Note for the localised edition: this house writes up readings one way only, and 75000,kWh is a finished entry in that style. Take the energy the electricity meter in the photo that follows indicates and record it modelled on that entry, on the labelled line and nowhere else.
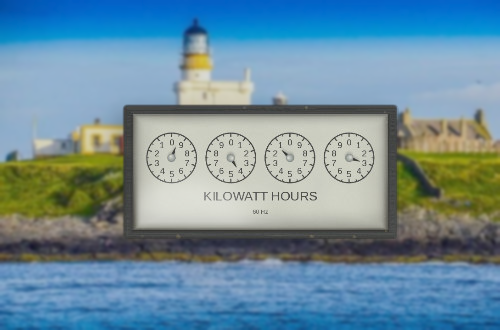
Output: 9413,kWh
